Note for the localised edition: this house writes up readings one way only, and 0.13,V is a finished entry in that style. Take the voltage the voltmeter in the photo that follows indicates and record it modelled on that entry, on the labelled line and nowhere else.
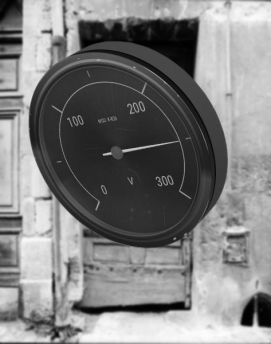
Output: 250,V
